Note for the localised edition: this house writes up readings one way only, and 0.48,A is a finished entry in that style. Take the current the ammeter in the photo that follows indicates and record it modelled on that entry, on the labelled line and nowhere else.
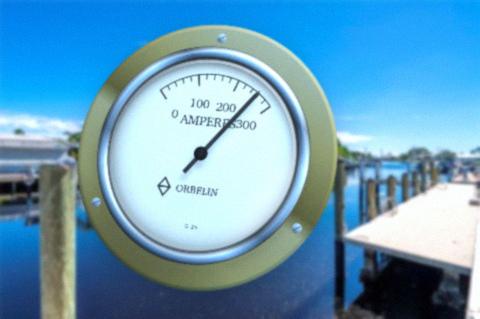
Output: 260,A
